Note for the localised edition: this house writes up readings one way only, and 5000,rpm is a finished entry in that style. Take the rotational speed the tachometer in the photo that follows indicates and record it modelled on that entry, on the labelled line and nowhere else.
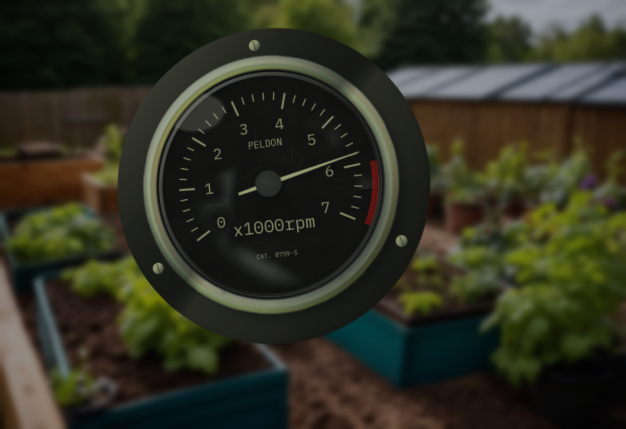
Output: 5800,rpm
